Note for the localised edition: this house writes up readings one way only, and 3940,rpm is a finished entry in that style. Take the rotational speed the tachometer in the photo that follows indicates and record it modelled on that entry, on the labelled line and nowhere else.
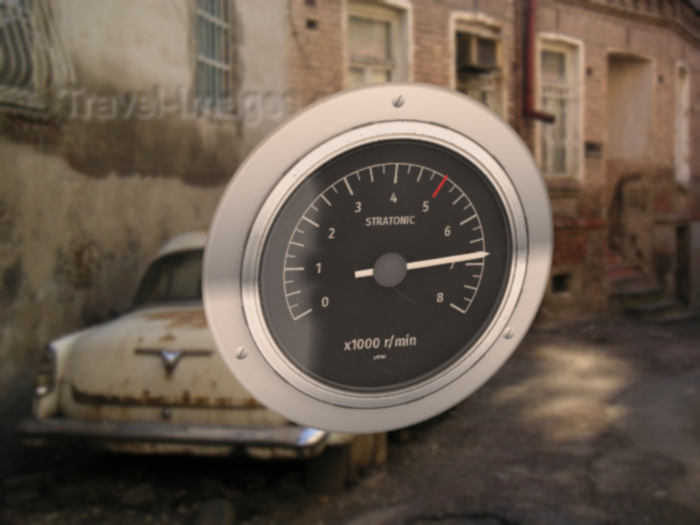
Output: 6750,rpm
